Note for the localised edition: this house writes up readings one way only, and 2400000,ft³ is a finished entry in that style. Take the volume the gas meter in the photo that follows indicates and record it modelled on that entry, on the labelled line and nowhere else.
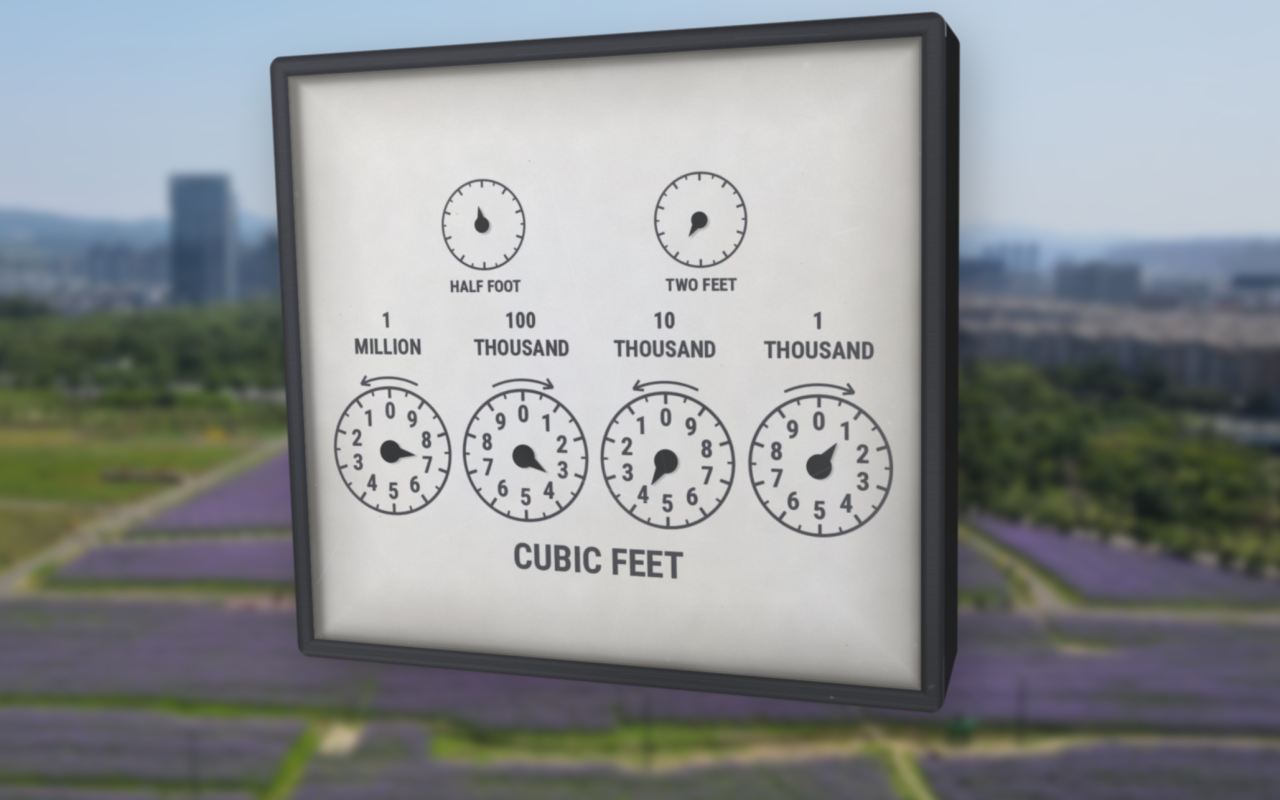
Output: 734100,ft³
